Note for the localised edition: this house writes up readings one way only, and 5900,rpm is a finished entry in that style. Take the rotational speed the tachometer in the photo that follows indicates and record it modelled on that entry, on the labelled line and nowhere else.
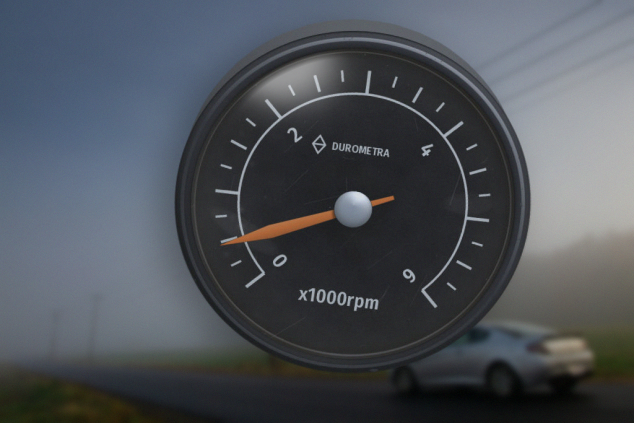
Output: 500,rpm
